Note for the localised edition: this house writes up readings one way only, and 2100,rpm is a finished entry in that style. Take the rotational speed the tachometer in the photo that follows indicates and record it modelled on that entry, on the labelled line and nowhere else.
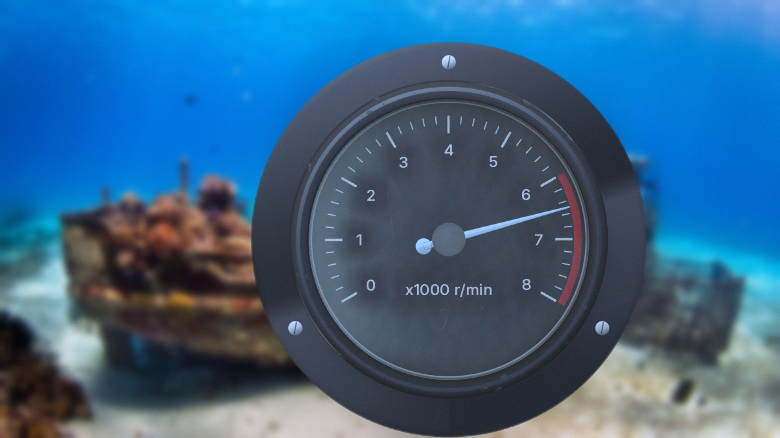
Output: 6500,rpm
